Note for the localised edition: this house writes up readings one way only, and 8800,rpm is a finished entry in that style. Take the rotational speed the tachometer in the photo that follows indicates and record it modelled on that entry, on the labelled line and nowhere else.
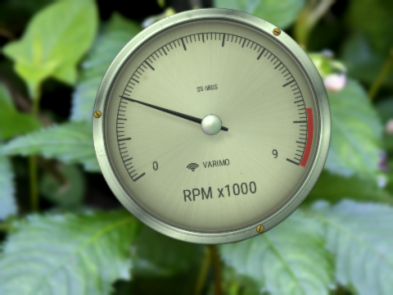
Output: 2000,rpm
